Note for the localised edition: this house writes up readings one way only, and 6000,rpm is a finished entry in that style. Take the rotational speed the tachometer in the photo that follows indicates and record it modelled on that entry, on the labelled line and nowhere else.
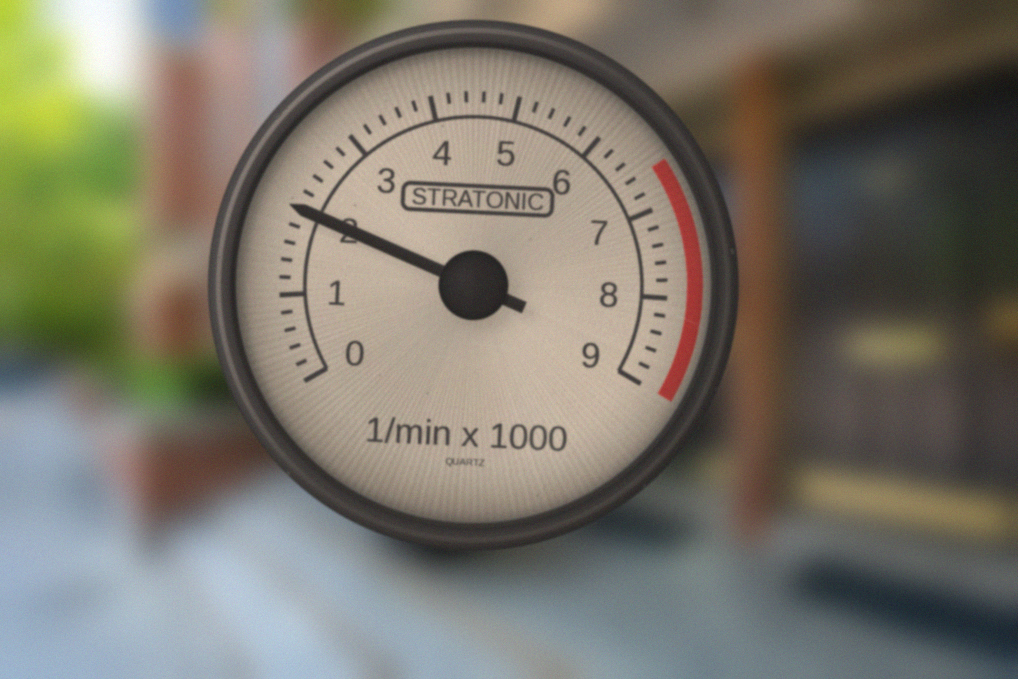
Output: 2000,rpm
